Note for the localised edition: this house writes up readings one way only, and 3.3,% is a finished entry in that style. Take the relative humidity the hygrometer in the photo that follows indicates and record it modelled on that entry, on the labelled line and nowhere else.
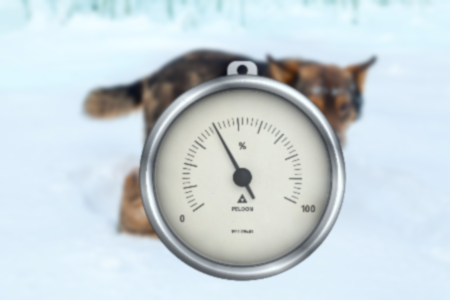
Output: 40,%
